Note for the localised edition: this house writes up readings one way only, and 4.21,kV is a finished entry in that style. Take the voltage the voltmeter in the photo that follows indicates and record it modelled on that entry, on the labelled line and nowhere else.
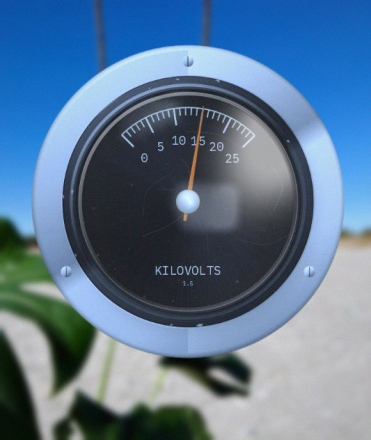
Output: 15,kV
